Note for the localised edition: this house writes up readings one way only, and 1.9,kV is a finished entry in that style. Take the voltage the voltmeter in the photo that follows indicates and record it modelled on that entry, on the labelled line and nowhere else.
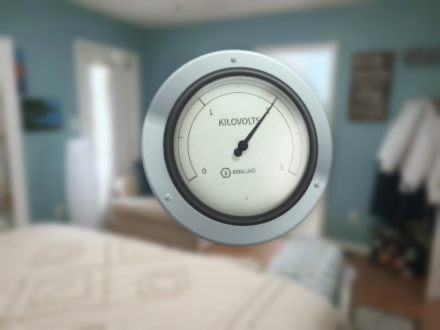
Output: 2,kV
